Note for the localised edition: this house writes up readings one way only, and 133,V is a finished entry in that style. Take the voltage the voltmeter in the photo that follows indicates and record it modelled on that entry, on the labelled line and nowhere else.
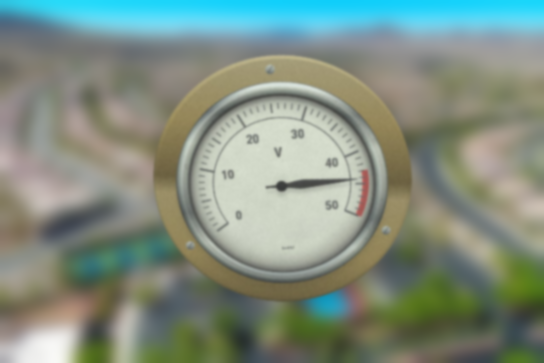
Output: 44,V
